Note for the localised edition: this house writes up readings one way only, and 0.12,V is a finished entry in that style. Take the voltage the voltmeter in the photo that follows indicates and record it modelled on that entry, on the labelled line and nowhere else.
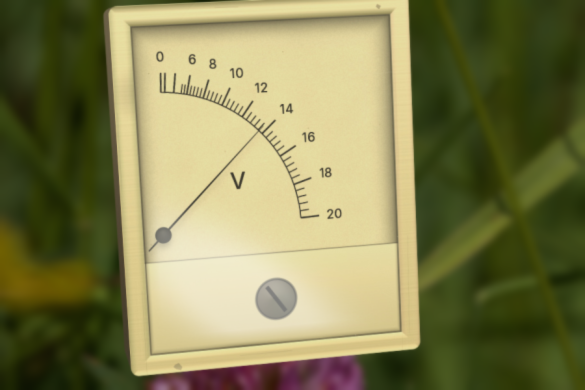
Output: 13.6,V
